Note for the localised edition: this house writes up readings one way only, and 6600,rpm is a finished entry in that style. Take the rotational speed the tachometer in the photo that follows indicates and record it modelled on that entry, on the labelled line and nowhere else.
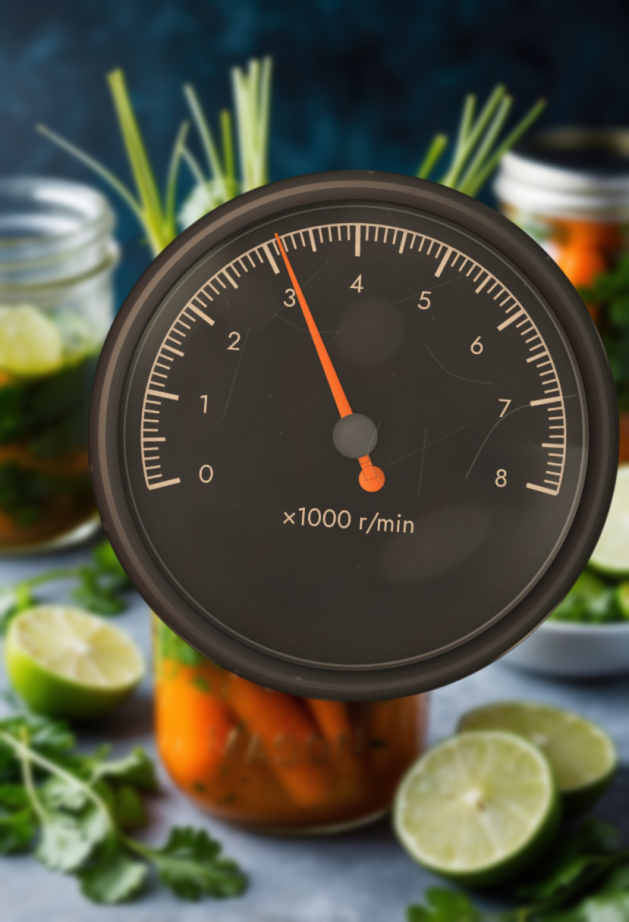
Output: 3150,rpm
